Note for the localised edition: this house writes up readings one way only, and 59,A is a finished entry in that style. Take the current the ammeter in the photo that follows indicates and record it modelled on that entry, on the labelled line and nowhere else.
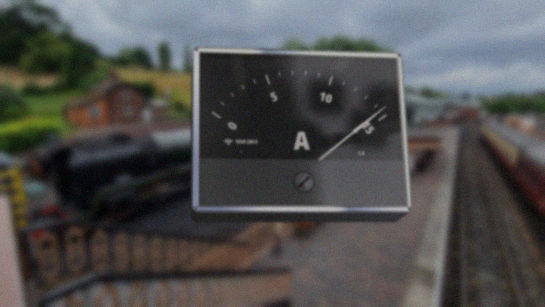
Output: 14.5,A
